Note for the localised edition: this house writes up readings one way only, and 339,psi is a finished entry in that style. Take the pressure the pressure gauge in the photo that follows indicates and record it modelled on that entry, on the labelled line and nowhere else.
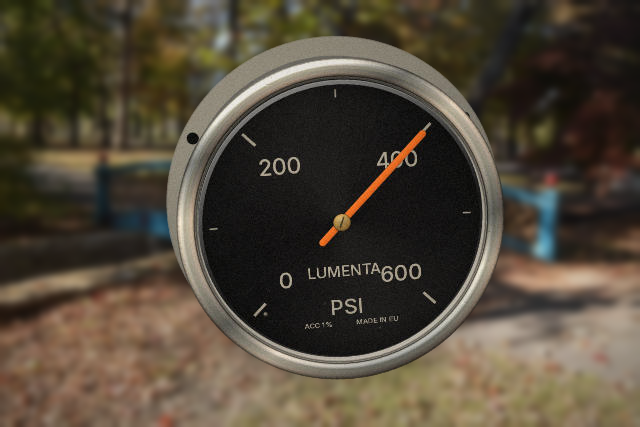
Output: 400,psi
